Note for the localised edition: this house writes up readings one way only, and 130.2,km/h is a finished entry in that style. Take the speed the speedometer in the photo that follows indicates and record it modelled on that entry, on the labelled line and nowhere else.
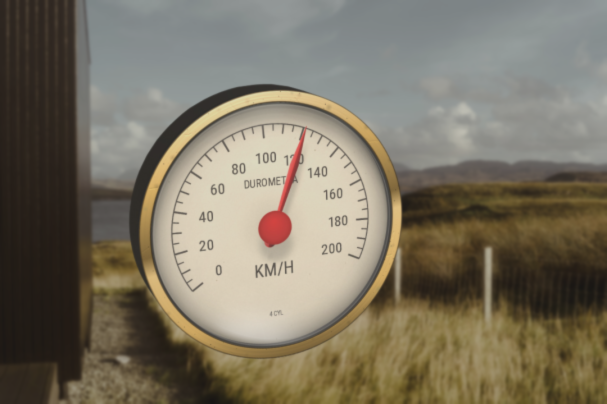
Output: 120,km/h
